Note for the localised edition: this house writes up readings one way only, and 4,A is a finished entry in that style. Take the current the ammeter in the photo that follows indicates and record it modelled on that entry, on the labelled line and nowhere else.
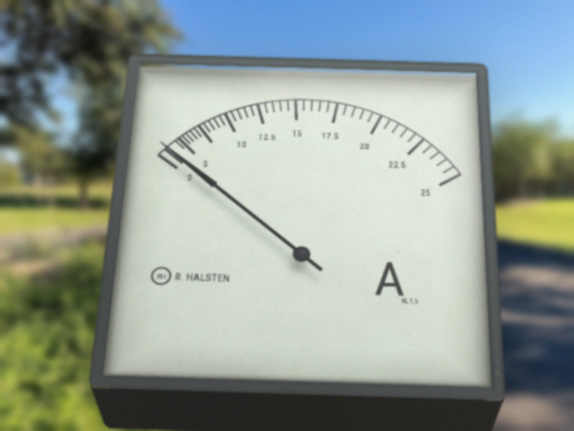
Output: 2.5,A
